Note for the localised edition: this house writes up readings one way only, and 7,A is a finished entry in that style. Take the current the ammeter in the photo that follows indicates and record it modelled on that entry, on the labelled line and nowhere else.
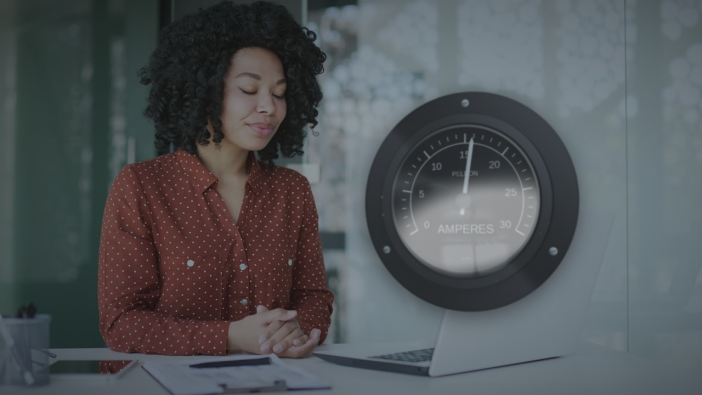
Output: 16,A
